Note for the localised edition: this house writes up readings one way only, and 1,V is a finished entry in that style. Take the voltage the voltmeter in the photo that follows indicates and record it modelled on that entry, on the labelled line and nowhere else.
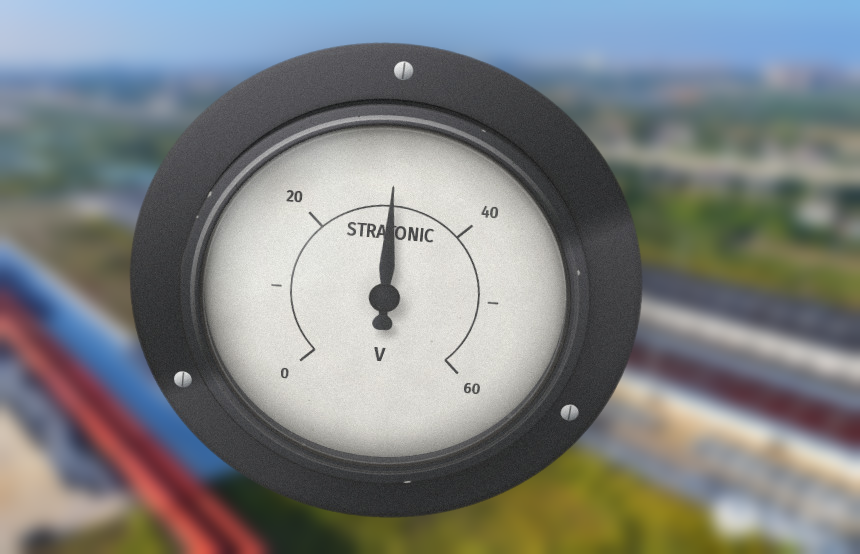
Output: 30,V
